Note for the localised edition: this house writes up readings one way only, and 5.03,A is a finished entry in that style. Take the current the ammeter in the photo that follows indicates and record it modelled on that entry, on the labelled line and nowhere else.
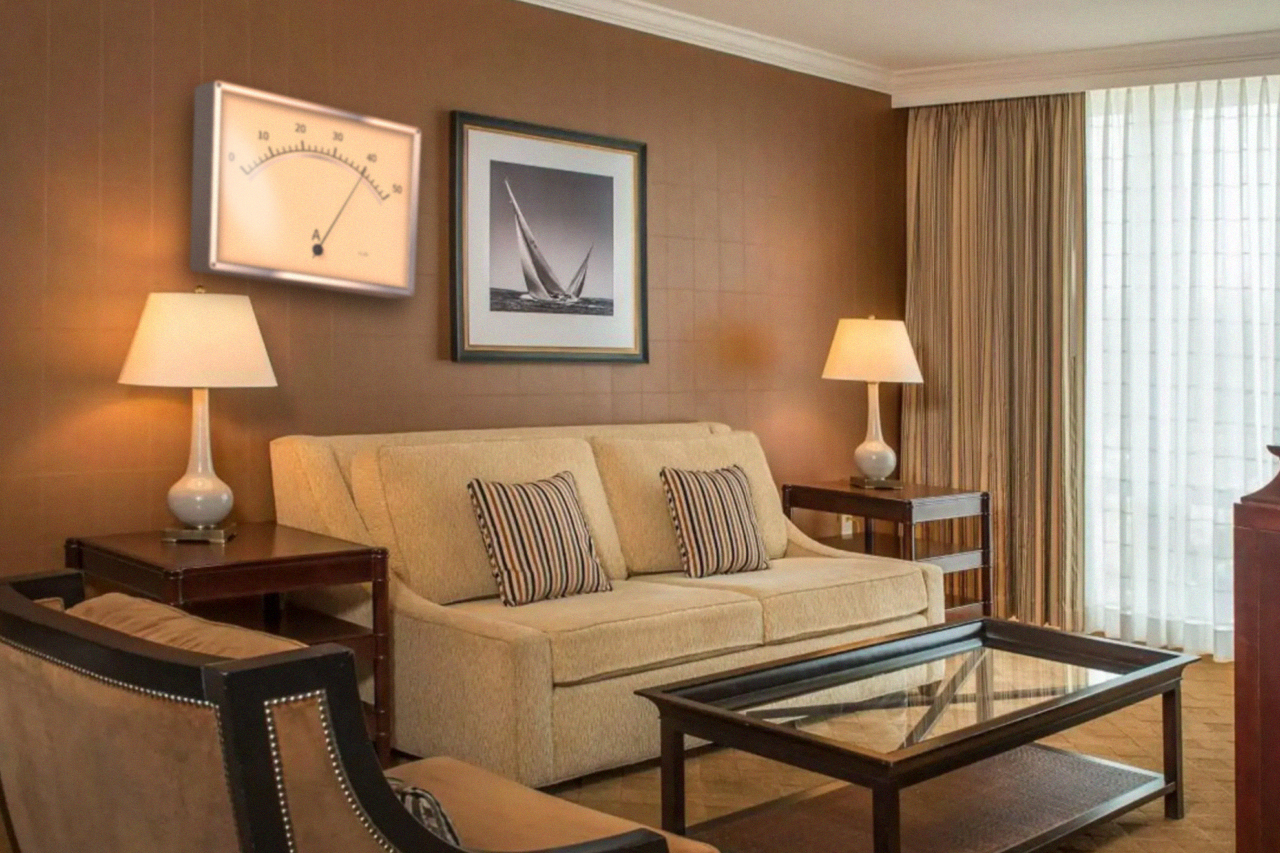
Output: 40,A
